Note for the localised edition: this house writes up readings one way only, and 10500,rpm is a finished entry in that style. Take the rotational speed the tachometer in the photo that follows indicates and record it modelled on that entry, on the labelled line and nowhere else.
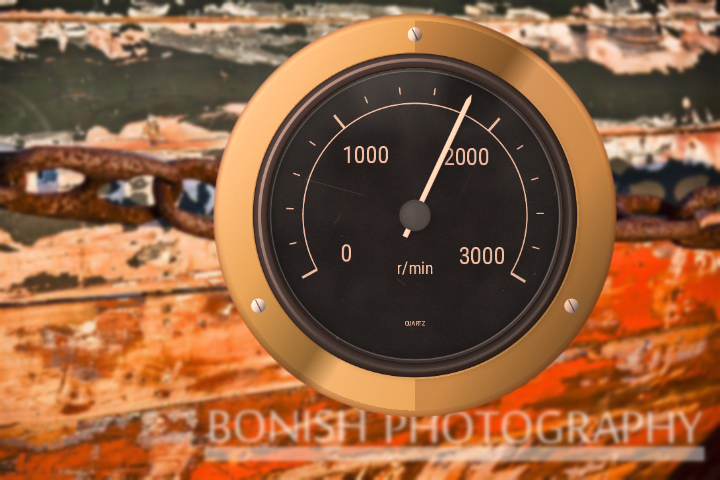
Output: 1800,rpm
